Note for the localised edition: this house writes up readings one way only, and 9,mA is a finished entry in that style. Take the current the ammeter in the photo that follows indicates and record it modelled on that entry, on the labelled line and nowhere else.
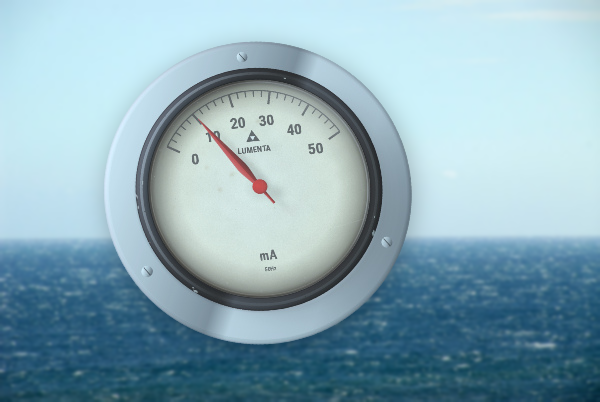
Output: 10,mA
